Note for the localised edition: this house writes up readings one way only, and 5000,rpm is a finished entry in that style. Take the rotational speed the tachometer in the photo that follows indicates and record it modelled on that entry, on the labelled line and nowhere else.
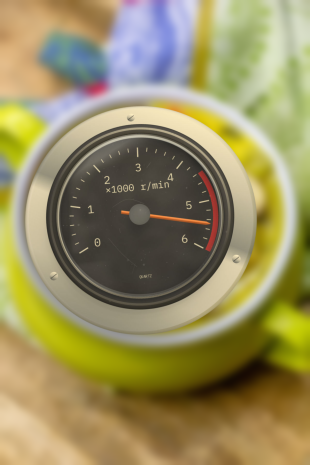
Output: 5500,rpm
